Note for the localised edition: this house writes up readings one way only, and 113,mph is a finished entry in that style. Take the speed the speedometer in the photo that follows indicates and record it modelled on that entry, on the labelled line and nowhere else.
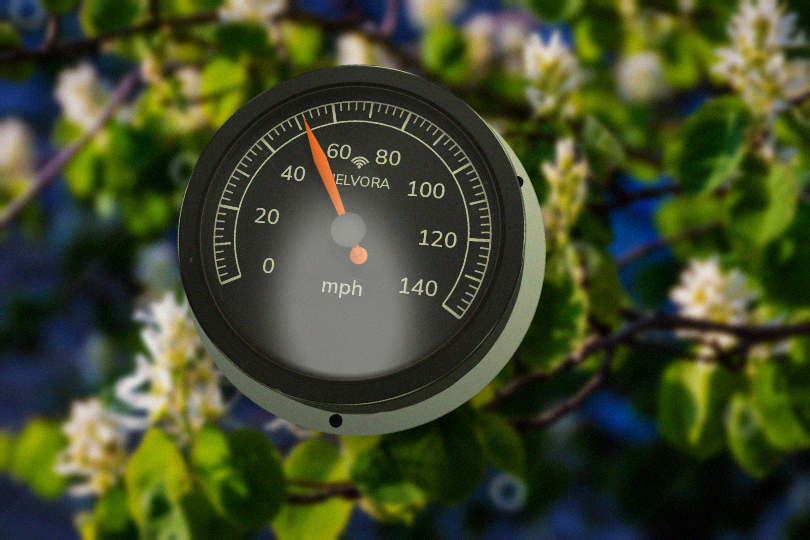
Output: 52,mph
